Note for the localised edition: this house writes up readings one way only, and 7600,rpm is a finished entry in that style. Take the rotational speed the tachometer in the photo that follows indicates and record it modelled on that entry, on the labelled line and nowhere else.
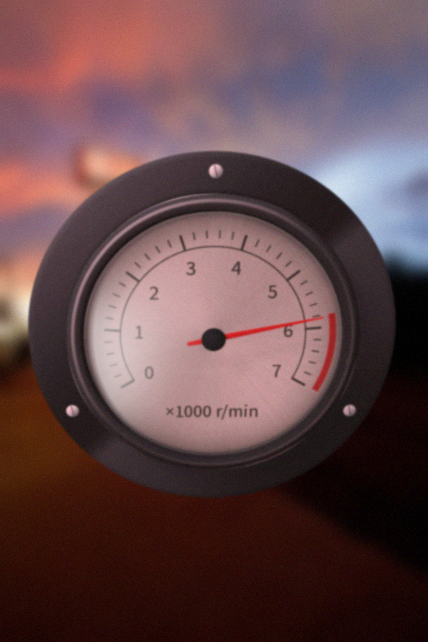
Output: 5800,rpm
